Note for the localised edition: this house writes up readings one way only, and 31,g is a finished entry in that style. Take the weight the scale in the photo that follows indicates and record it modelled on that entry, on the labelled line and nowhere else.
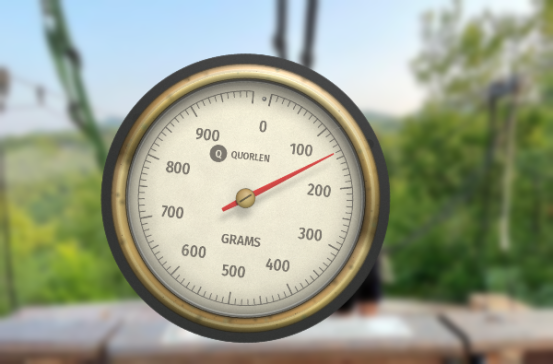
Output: 140,g
